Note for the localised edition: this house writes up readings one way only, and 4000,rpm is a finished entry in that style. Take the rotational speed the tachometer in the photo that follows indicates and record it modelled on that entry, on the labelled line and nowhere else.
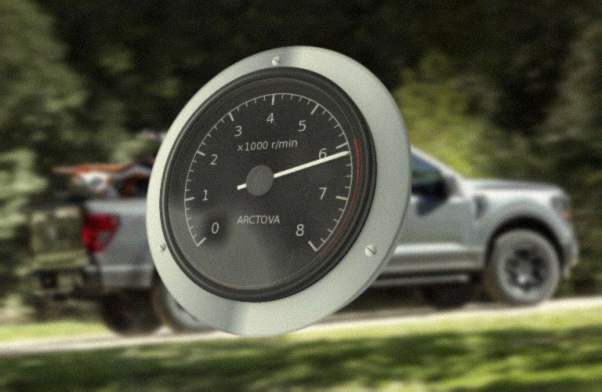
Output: 6200,rpm
